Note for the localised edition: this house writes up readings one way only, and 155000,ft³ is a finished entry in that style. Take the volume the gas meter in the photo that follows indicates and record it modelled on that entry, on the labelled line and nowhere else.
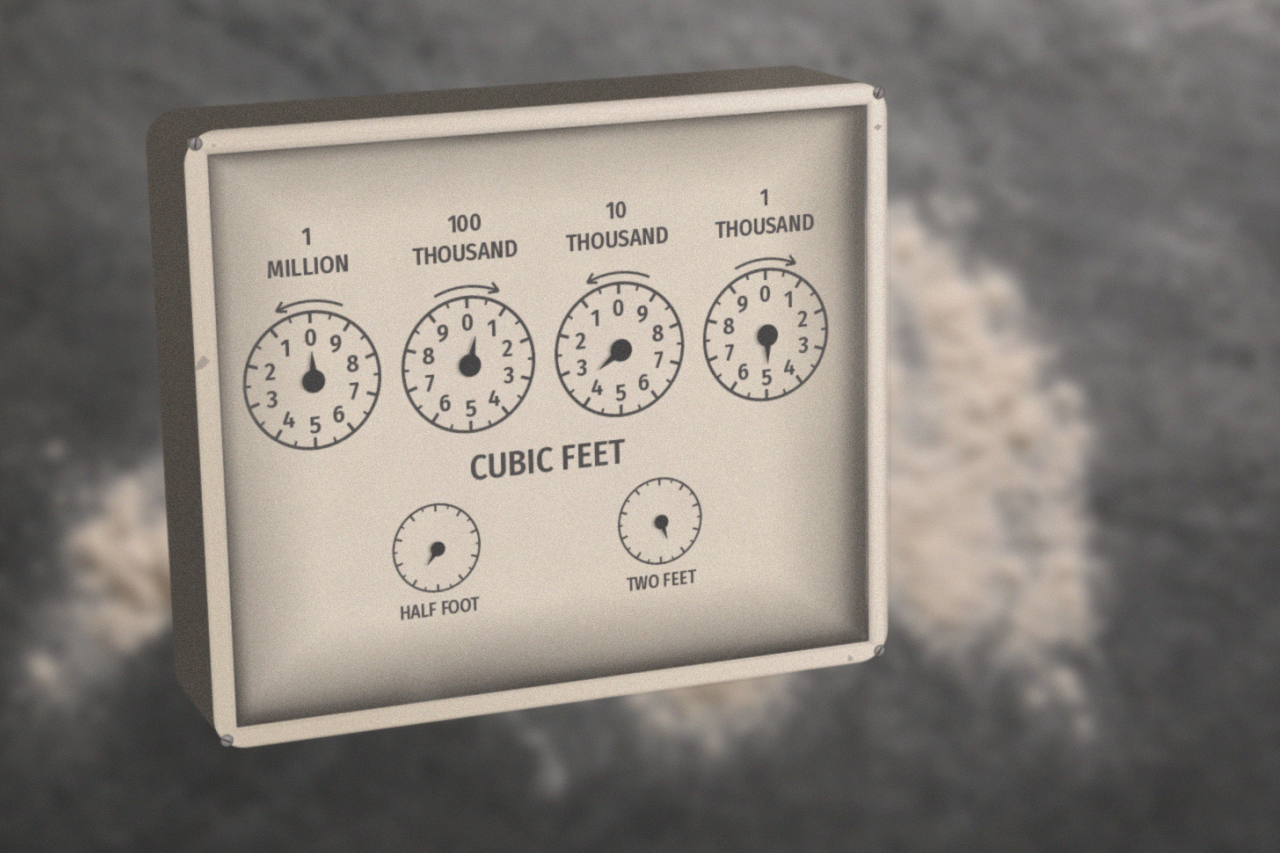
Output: 3500,ft³
